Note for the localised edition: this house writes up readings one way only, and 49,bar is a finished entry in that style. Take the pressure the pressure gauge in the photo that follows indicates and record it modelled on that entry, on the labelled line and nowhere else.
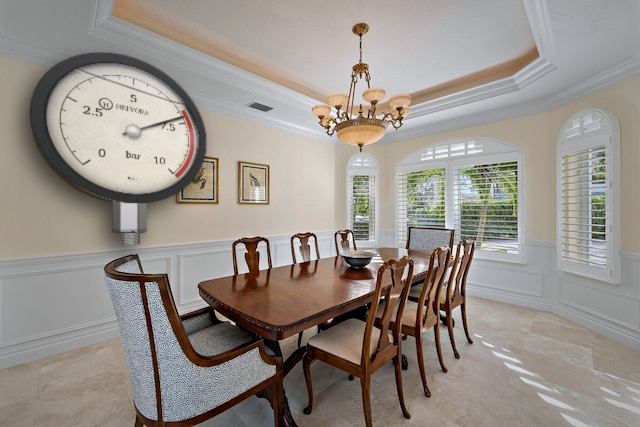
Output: 7.25,bar
